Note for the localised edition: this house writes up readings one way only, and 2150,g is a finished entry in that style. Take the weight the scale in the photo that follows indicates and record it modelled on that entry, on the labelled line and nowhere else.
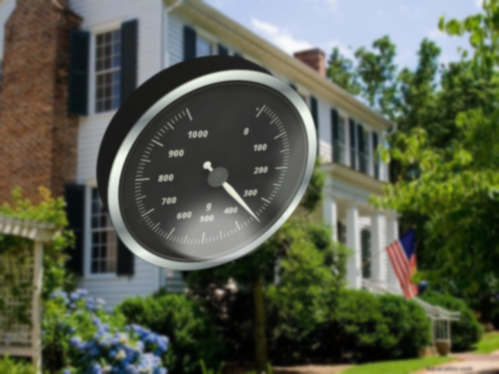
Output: 350,g
